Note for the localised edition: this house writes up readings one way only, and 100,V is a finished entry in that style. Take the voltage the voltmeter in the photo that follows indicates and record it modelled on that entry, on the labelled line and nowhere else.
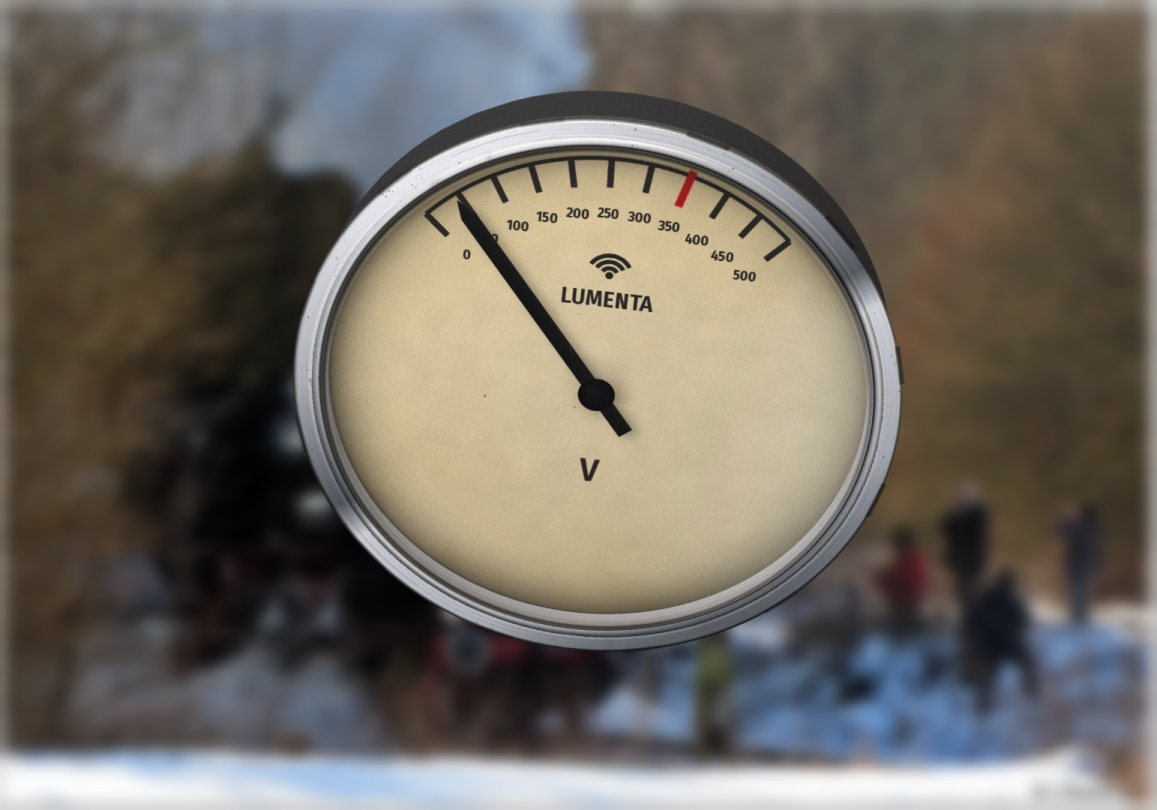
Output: 50,V
